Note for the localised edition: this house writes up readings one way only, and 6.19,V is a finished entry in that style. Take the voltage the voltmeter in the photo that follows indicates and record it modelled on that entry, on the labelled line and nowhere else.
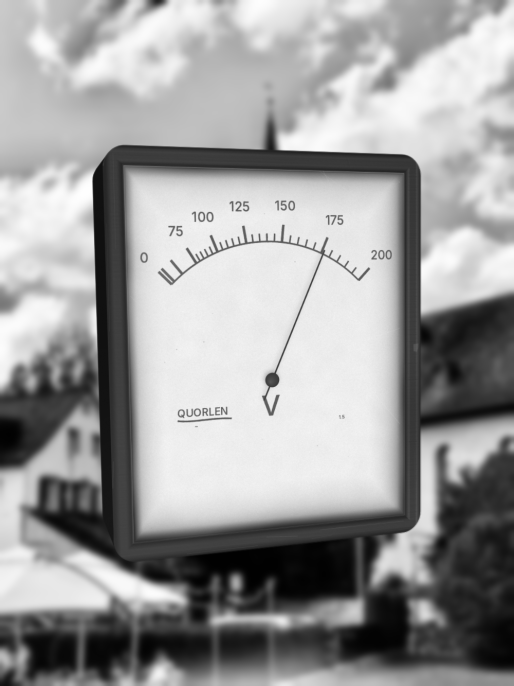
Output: 175,V
